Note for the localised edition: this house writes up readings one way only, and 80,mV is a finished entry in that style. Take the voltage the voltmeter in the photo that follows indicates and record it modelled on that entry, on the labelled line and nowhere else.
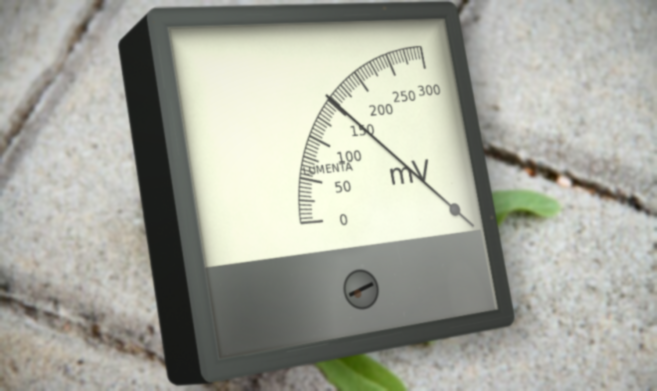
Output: 150,mV
